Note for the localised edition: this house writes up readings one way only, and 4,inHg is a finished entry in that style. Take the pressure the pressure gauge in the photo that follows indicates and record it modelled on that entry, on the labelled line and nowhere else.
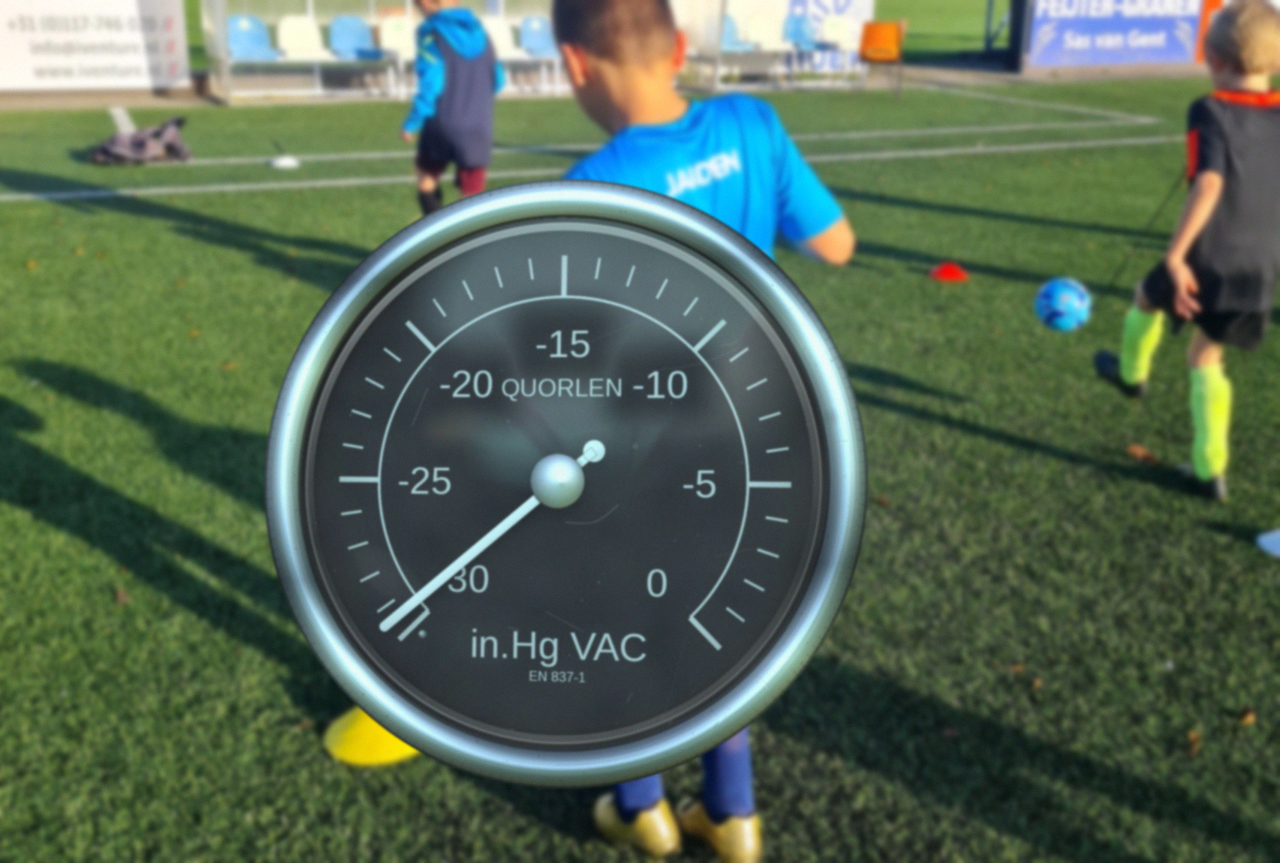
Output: -29.5,inHg
